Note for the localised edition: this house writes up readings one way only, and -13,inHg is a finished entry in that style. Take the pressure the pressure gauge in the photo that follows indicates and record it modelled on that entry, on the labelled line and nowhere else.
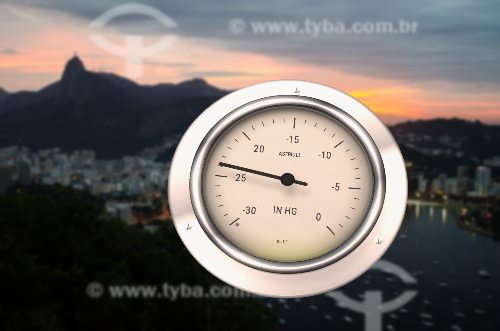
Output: -24,inHg
